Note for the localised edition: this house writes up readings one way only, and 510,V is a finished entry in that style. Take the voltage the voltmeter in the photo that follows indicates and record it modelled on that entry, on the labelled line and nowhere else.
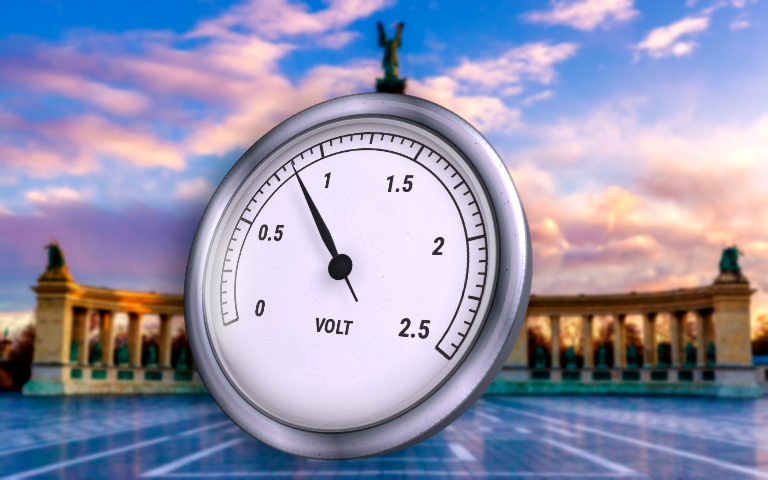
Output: 0.85,V
